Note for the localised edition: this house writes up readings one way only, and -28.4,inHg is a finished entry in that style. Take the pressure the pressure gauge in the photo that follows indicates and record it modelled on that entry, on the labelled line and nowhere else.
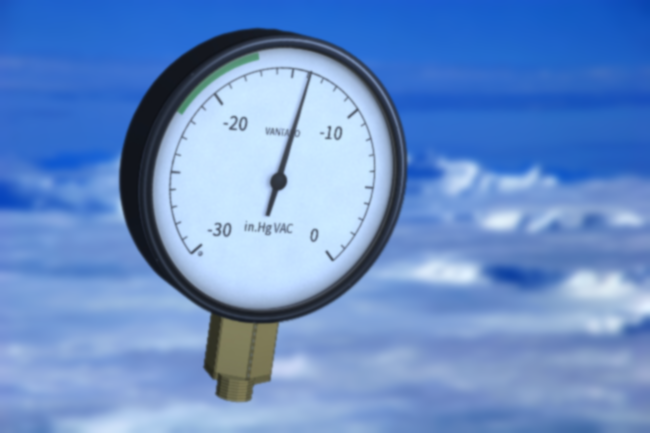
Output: -14,inHg
